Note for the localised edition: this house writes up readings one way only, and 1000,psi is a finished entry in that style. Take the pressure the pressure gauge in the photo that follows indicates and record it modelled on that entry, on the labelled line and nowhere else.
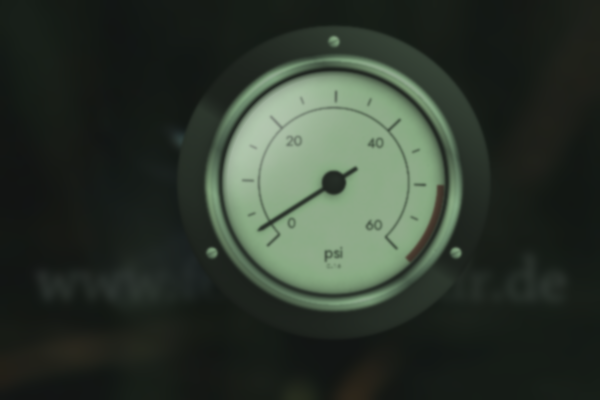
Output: 2.5,psi
